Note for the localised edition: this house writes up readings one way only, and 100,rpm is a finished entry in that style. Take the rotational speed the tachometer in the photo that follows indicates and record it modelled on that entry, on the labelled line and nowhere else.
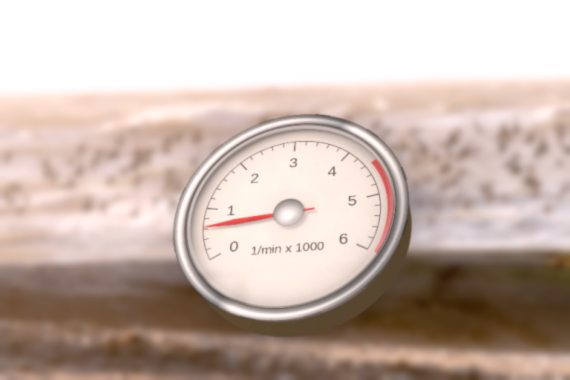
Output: 600,rpm
